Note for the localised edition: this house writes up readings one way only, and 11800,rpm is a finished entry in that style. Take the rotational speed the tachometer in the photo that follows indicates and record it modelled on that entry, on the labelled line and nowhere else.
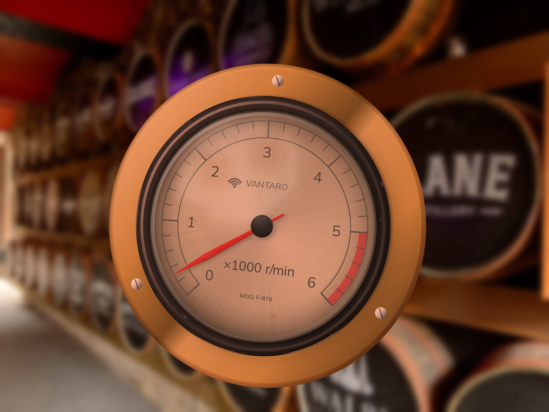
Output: 300,rpm
